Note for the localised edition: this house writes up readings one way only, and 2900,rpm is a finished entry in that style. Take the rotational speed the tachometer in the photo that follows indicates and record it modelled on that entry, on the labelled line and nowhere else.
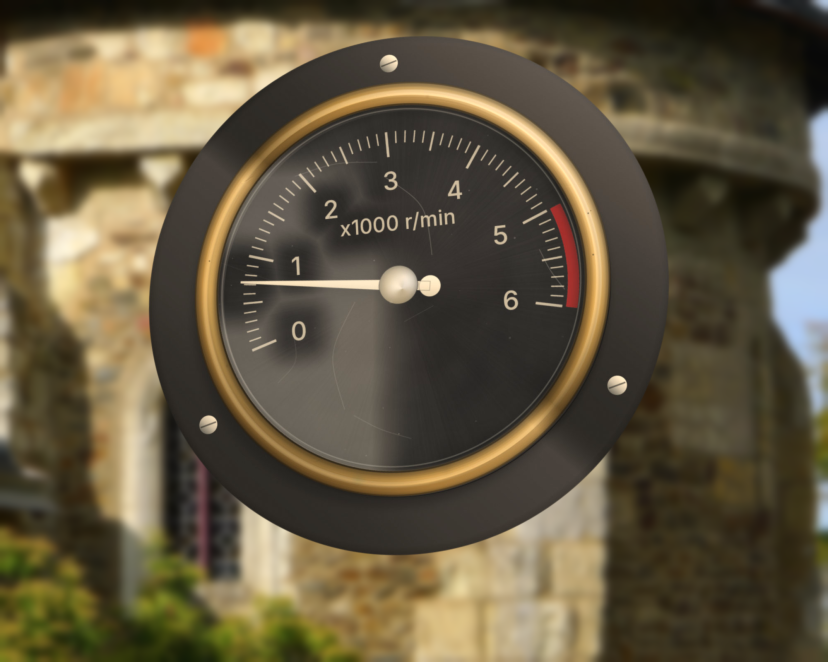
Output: 700,rpm
